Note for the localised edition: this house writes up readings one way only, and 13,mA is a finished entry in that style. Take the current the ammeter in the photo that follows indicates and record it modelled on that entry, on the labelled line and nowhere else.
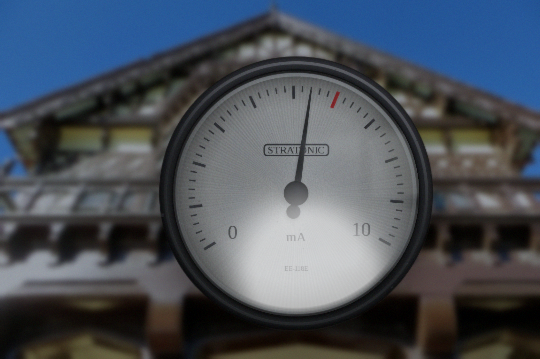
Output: 5.4,mA
